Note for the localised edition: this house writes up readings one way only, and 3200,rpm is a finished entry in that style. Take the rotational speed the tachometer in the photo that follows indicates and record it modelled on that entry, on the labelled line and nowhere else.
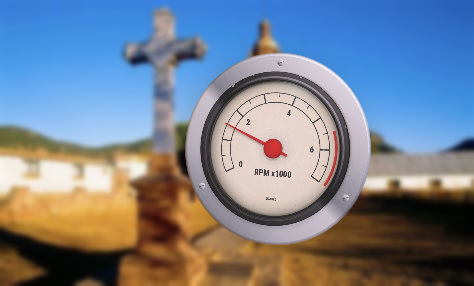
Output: 1500,rpm
